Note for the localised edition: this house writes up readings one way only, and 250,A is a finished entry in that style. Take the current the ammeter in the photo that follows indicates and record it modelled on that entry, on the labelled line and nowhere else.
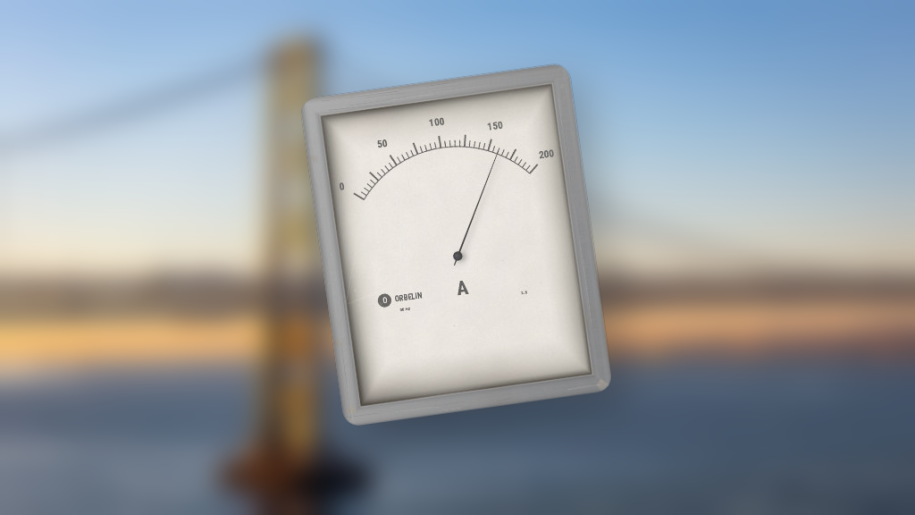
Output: 160,A
